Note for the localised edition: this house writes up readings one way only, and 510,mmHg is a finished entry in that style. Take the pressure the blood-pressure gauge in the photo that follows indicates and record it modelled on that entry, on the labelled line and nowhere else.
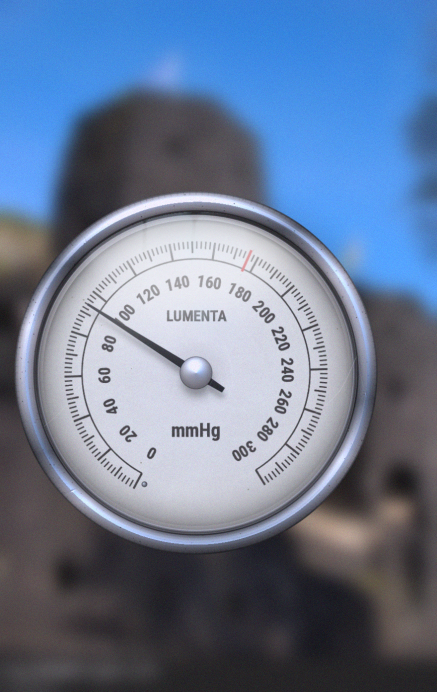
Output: 94,mmHg
